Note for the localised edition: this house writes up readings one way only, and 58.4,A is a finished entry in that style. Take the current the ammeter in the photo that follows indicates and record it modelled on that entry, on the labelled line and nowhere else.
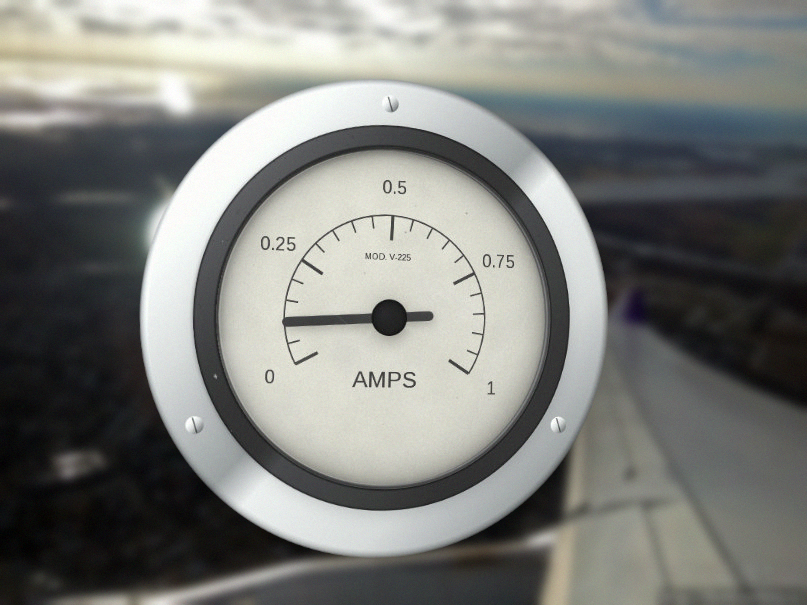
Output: 0.1,A
